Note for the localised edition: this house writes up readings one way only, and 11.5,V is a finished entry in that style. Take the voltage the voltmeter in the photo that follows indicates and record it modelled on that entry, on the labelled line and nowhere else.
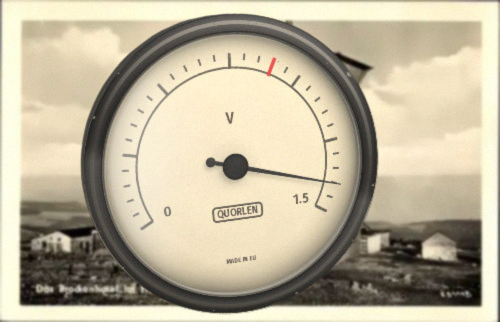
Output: 1.4,V
